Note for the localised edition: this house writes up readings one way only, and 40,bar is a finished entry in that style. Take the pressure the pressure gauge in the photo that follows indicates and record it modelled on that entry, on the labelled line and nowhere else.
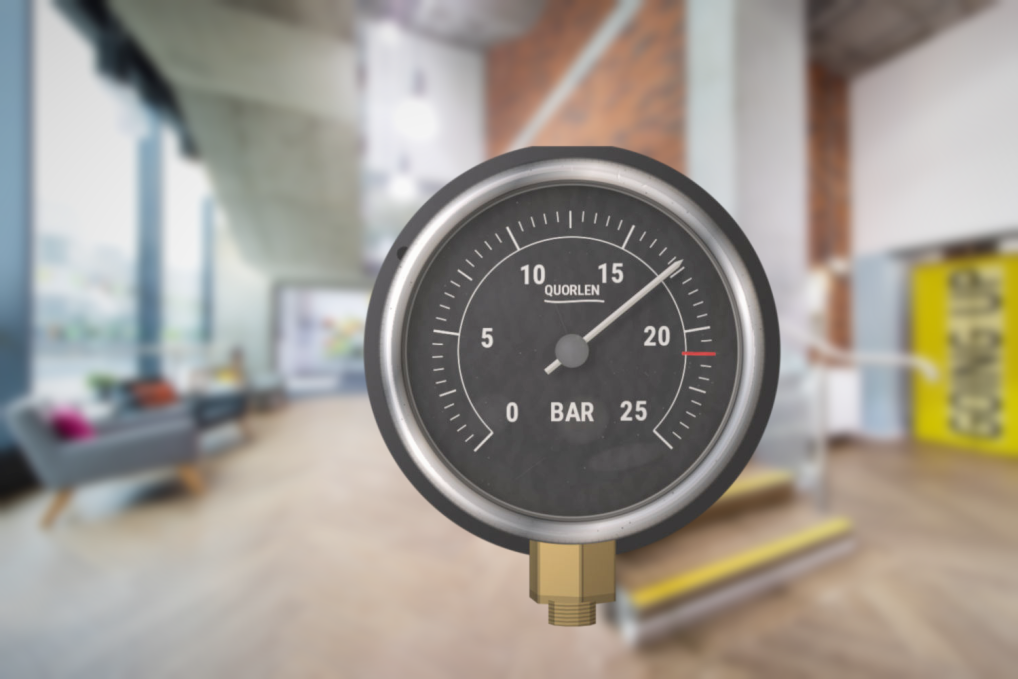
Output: 17.25,bar
